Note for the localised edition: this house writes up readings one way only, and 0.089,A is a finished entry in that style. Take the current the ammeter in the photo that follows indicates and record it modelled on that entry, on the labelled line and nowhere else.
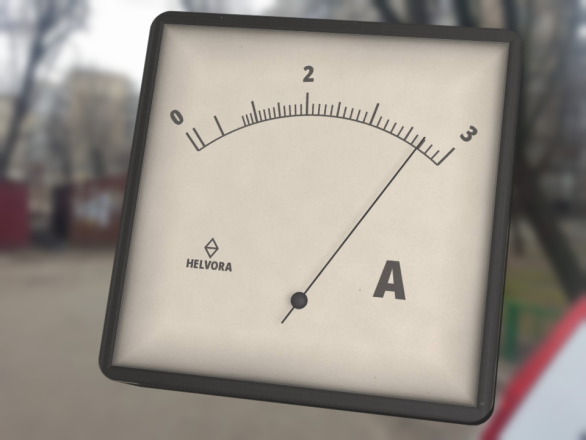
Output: 2.85,A
